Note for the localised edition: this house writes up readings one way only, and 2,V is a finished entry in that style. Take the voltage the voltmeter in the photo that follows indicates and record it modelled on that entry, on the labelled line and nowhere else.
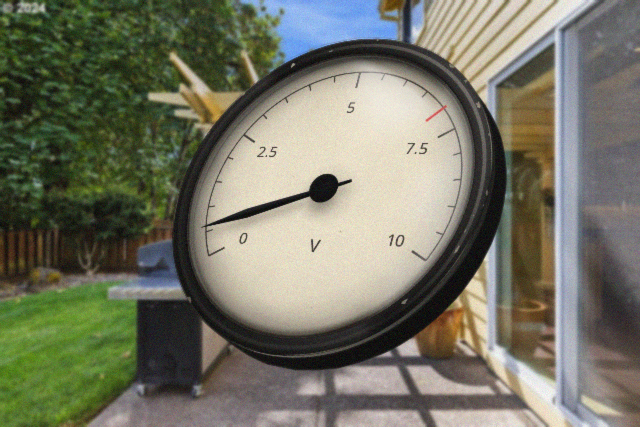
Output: 0.5,V
